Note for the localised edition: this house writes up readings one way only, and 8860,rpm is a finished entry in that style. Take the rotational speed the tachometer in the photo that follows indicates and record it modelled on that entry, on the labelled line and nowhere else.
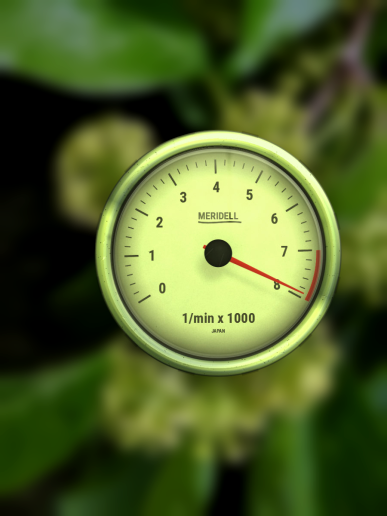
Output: 7900,rpm
